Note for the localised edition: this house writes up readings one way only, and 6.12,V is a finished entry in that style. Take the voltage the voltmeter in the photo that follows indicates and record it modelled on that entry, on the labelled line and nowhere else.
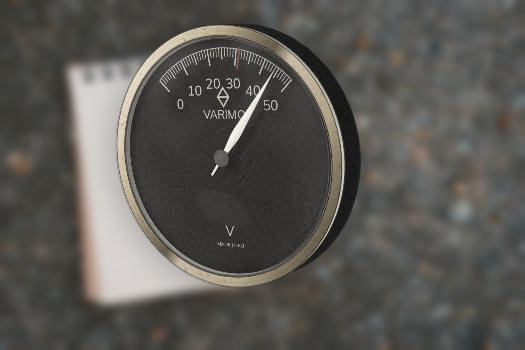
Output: 45,V
